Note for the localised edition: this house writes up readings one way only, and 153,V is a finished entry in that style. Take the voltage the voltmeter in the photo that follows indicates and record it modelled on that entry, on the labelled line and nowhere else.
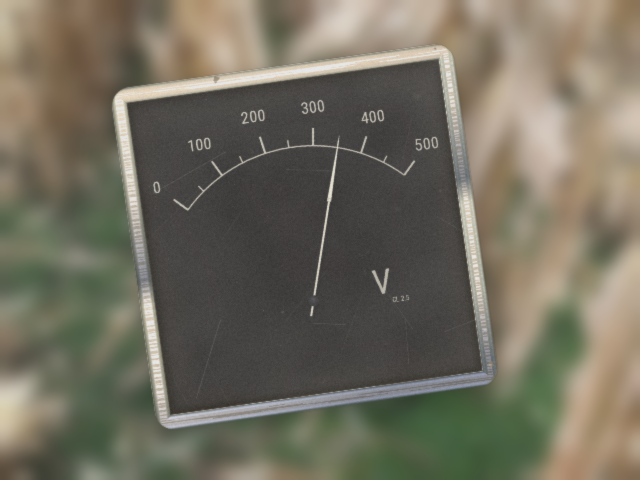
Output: 350,V
